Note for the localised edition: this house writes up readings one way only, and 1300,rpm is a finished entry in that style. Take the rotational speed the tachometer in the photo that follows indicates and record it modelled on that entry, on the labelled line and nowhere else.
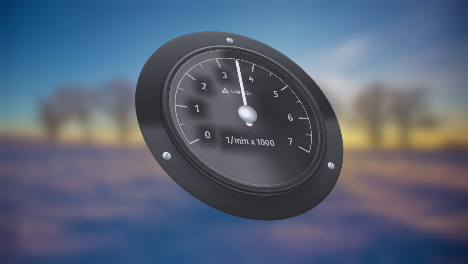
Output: 3500,rpm
